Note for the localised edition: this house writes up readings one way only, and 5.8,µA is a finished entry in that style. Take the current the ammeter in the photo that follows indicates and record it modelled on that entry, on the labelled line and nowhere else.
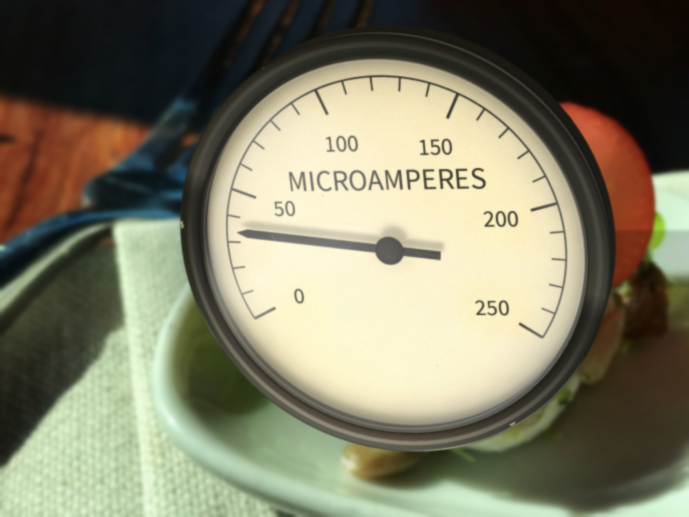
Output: 35,µA
